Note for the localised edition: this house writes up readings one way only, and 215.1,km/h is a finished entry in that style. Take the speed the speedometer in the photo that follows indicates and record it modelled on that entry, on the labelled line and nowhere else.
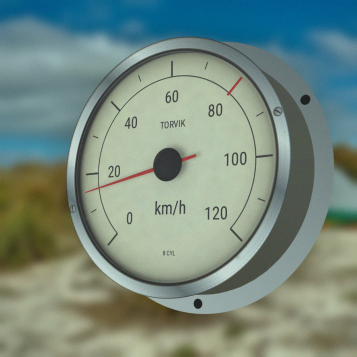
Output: 15,km/h
